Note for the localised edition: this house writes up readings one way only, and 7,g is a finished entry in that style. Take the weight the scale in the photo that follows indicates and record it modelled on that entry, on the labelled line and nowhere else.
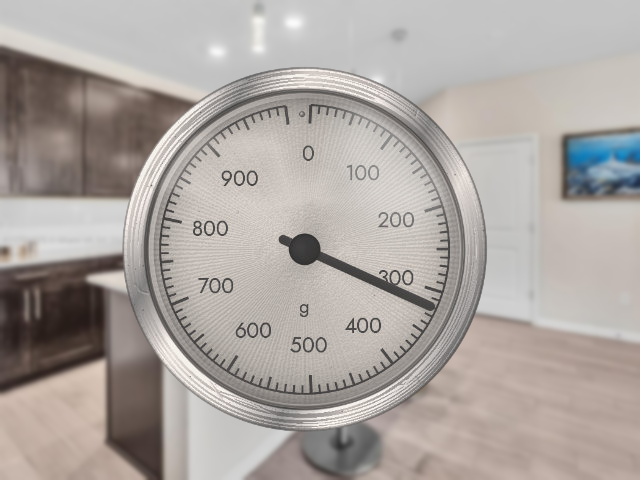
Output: 320,g
